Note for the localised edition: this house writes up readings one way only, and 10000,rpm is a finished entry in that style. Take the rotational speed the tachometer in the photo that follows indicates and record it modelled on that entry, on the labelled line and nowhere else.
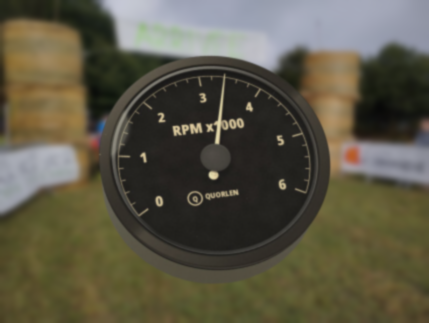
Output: 3400,rpm
